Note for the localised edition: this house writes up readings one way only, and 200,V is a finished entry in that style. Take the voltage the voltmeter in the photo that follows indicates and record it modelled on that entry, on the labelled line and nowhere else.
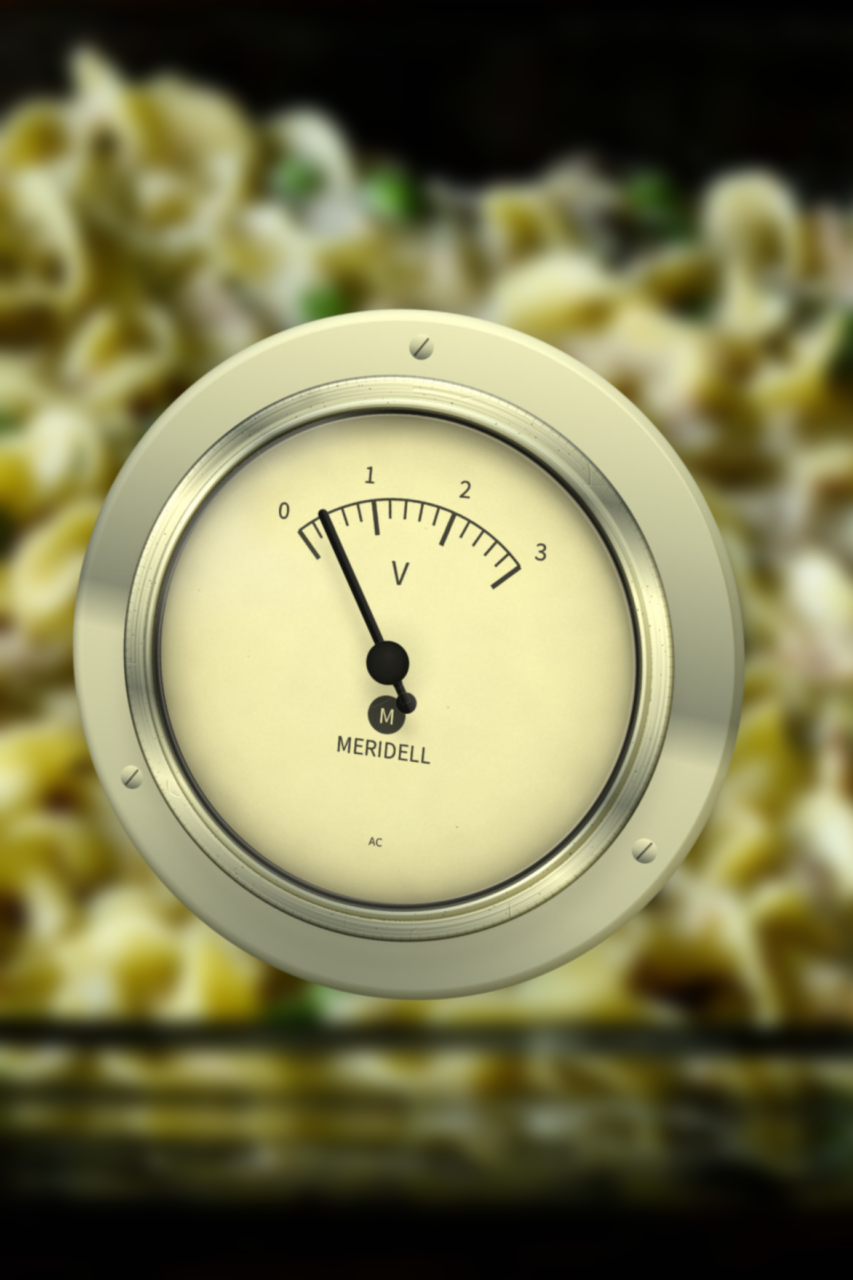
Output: 0.4,V
